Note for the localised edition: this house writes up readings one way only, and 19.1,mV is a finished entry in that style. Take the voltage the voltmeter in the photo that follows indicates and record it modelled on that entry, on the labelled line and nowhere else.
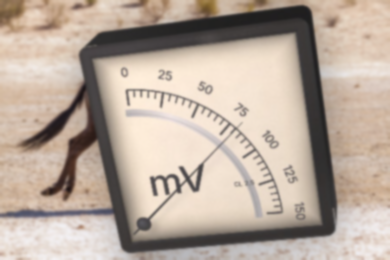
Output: 80,mV
